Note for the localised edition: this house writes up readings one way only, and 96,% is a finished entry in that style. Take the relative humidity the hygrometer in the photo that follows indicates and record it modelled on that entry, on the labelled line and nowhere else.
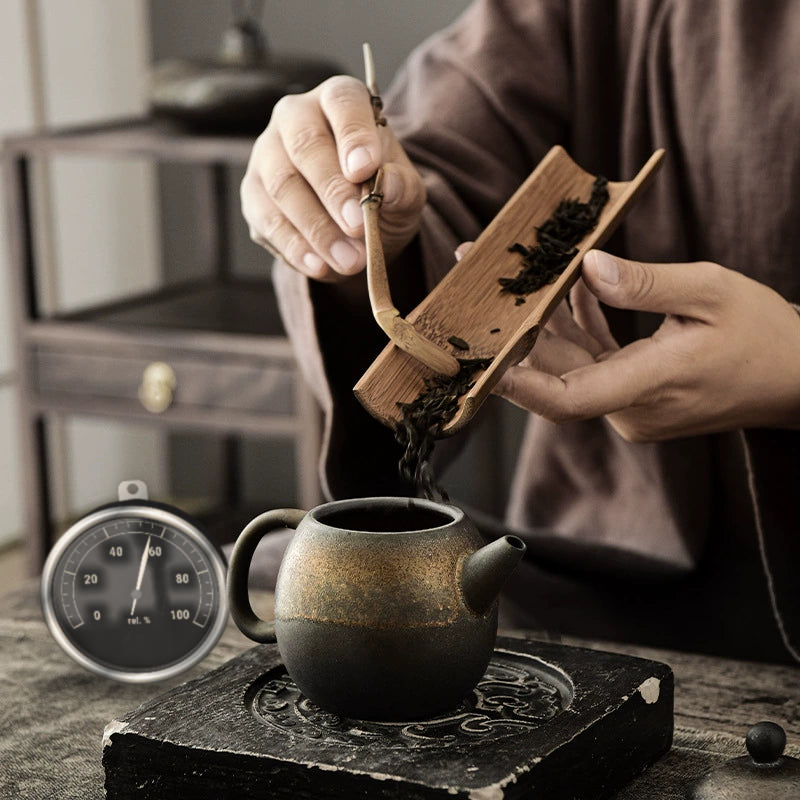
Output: 56,%
